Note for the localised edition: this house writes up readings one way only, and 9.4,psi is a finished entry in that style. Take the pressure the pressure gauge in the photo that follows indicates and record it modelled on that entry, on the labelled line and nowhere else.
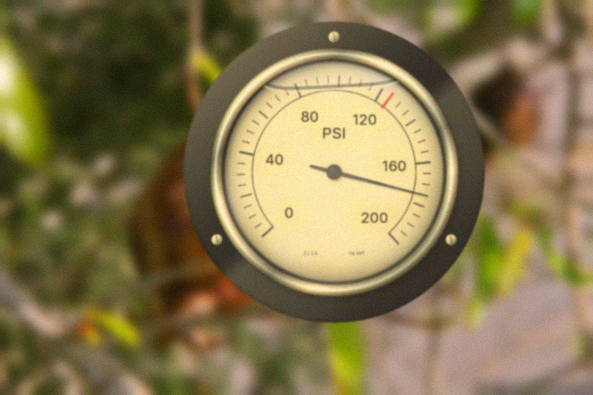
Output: 175,psi
